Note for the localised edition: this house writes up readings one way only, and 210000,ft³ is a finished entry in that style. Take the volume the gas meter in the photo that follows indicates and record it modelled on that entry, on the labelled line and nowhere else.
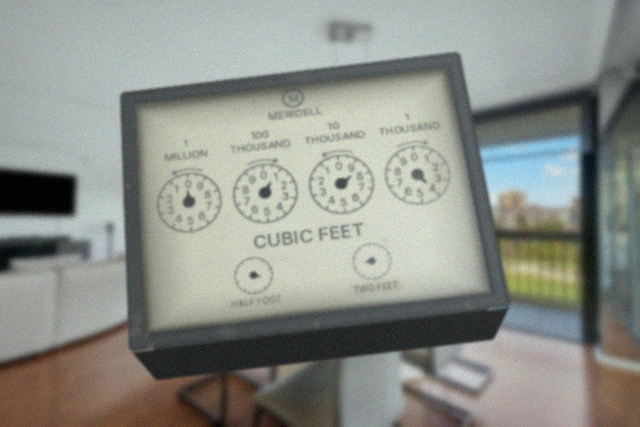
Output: 8400,ft³
